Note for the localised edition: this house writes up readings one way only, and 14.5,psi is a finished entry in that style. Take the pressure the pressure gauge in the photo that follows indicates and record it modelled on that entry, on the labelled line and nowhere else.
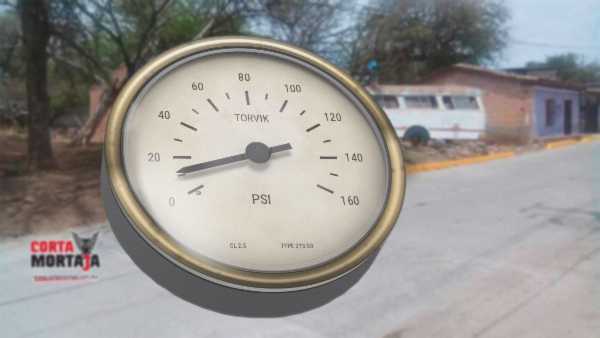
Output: 10,psi
